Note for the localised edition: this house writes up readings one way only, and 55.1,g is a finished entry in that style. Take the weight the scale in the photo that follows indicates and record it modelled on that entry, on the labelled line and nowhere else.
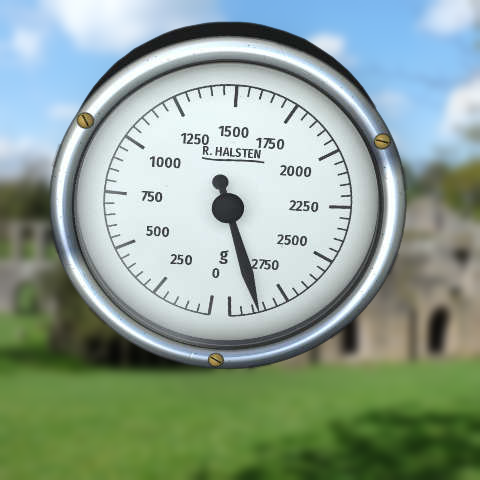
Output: 2875,g
